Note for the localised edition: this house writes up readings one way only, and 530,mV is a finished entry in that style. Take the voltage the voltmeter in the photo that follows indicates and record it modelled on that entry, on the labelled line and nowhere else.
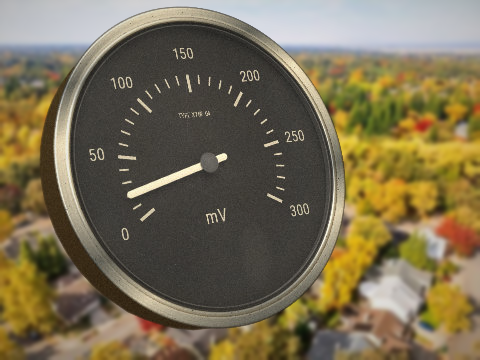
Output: 20,mV
